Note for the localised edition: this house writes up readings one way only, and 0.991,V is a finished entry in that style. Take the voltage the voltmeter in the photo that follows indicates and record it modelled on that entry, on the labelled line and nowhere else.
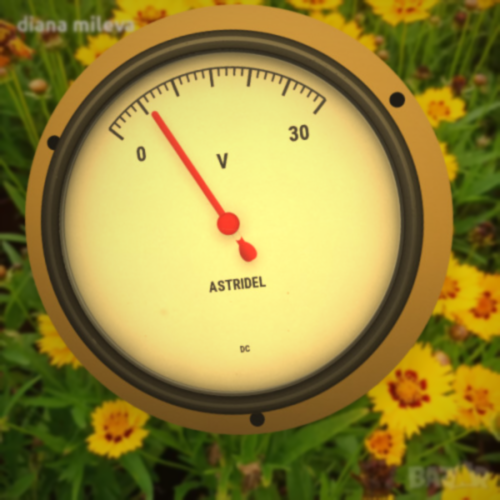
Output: 6,V
